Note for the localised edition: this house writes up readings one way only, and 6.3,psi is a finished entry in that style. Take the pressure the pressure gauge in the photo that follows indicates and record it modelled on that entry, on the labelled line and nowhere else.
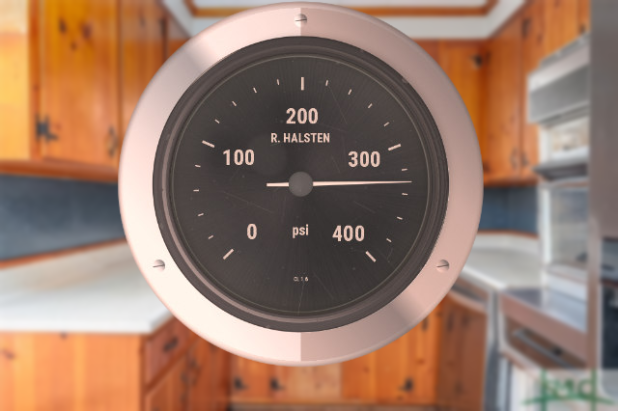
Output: 330,psi
